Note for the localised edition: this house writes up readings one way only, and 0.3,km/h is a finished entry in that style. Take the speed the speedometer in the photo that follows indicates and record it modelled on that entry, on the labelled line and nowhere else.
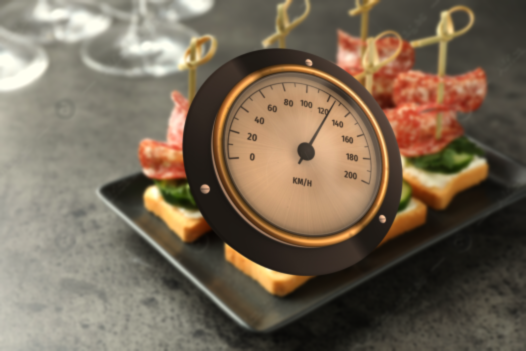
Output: 125,km/h
